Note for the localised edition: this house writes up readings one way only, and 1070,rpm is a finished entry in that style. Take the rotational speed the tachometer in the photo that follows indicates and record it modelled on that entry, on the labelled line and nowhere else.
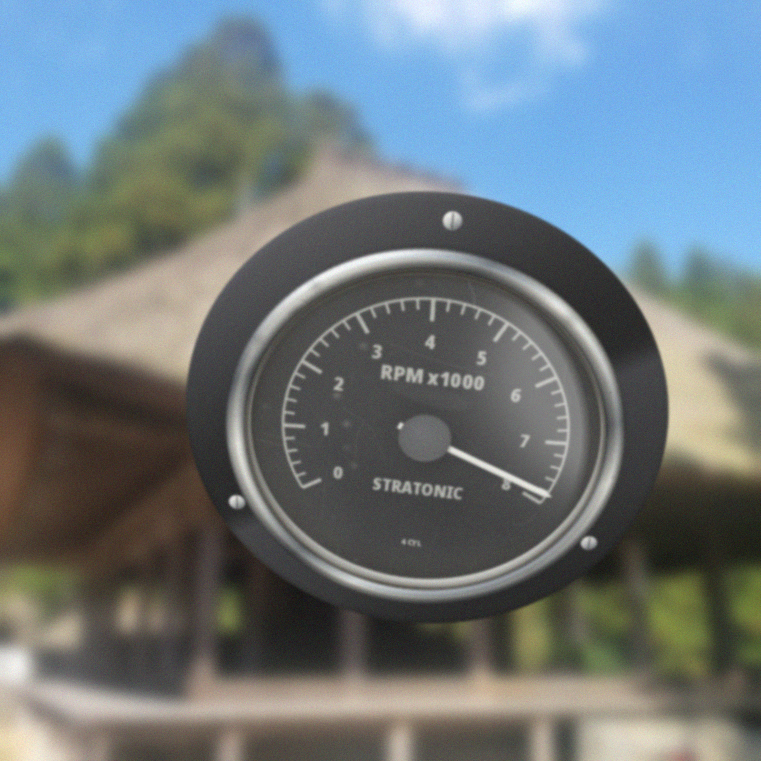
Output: 7800,rpm
